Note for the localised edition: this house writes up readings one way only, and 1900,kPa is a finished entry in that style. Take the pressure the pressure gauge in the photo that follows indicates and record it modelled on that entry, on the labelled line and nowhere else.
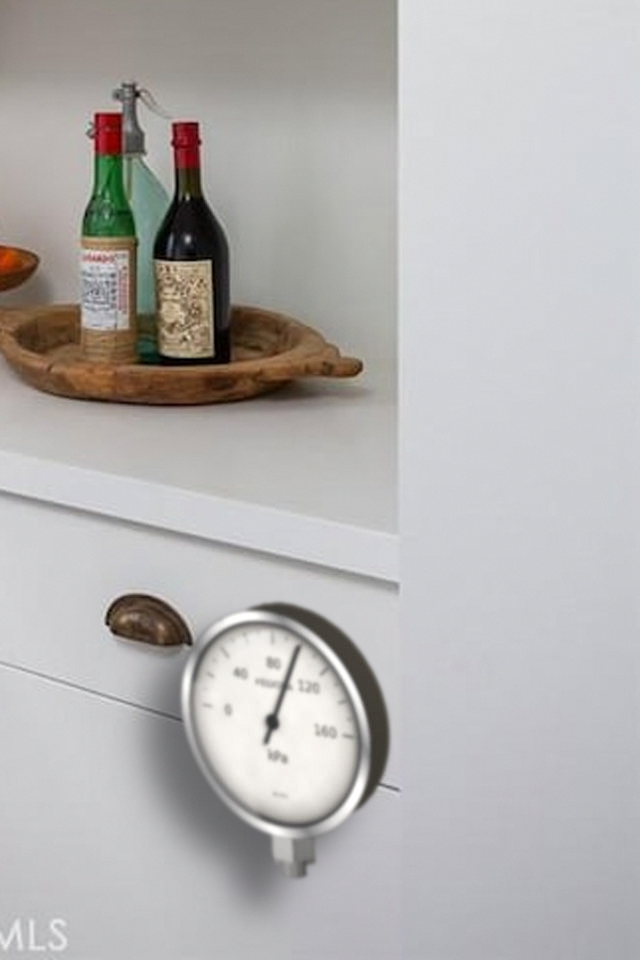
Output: 100,kPa
